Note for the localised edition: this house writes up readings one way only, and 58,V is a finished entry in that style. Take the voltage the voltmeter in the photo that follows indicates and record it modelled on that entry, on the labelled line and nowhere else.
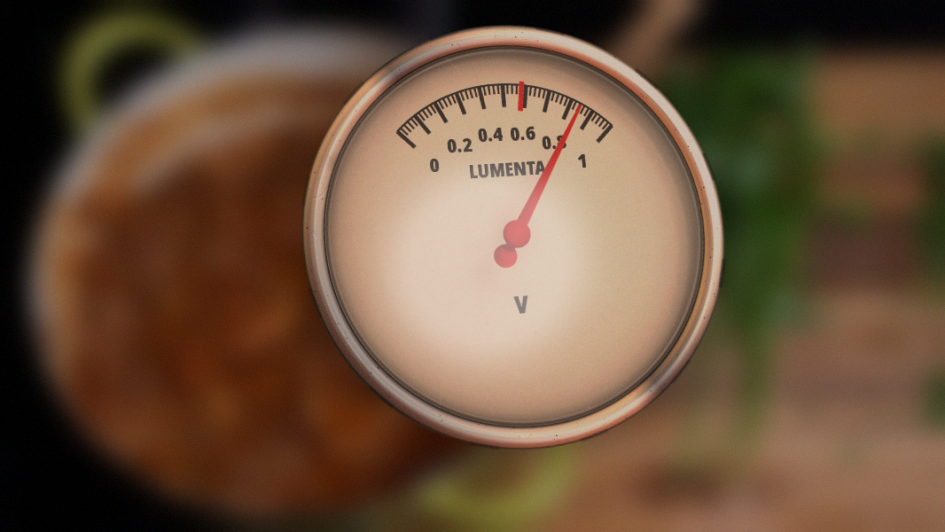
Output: 0.84,V
